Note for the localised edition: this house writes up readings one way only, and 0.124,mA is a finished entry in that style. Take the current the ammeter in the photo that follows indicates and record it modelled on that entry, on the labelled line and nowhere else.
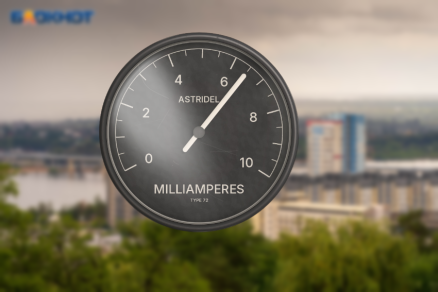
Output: 6.5,mA
